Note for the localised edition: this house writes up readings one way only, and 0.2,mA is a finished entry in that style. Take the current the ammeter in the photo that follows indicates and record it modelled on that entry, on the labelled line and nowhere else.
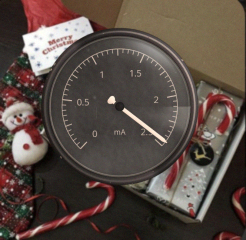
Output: 2.45,mA
